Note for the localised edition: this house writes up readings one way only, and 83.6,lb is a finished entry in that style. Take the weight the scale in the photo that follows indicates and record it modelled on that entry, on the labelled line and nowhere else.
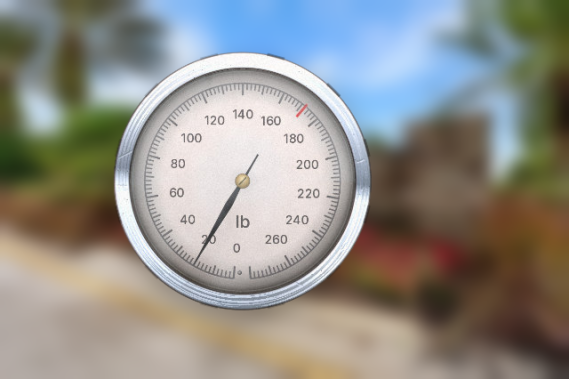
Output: 20,lb
